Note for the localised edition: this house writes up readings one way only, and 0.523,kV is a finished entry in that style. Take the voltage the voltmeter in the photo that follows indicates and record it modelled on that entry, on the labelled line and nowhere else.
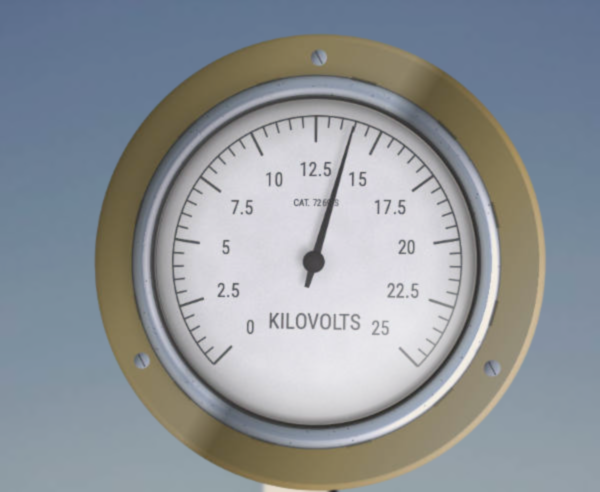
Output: 14,kV
